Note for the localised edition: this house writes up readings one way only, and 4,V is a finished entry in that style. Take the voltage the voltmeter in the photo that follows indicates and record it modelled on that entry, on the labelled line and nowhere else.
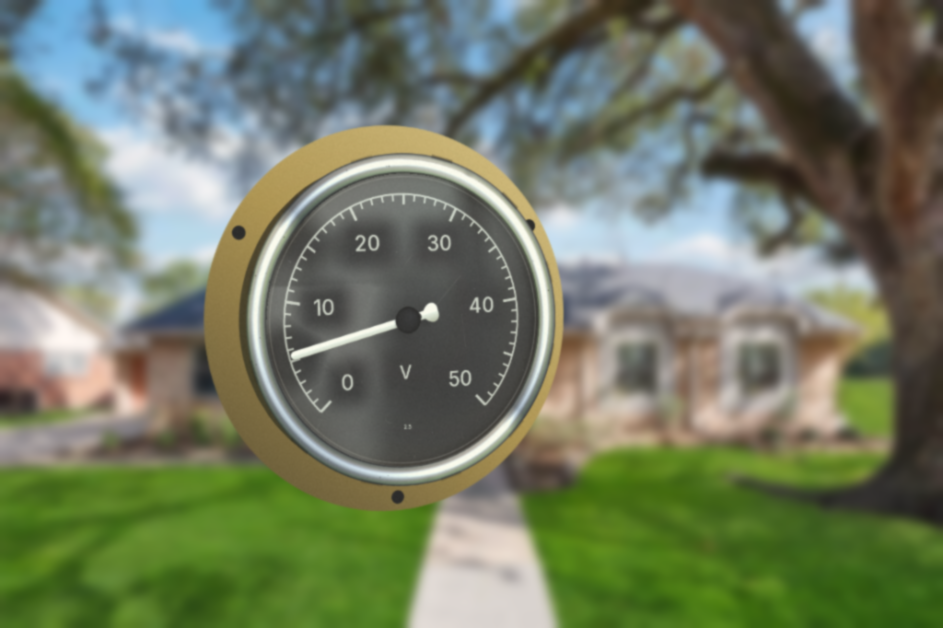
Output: 5.5,V
